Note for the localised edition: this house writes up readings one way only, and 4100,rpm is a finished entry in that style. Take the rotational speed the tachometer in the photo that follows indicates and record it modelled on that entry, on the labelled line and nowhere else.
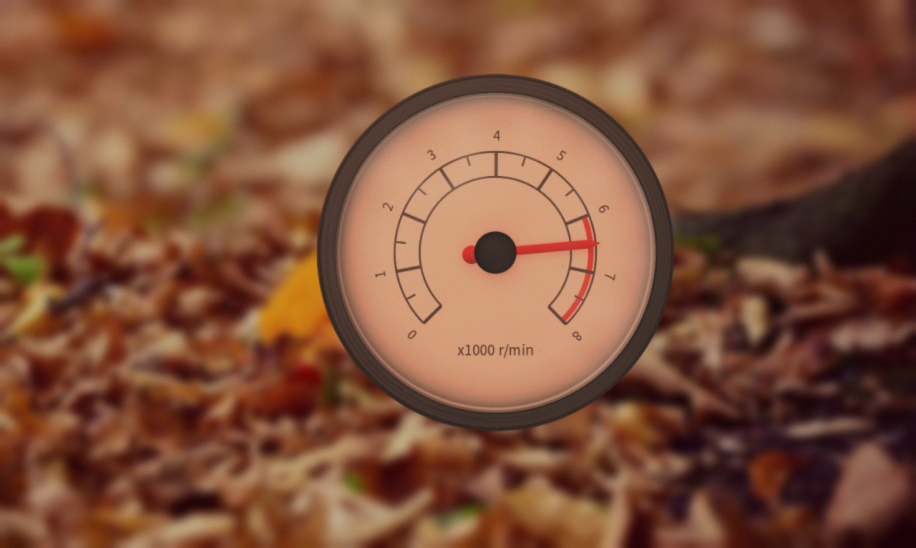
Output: 6500,rpm
